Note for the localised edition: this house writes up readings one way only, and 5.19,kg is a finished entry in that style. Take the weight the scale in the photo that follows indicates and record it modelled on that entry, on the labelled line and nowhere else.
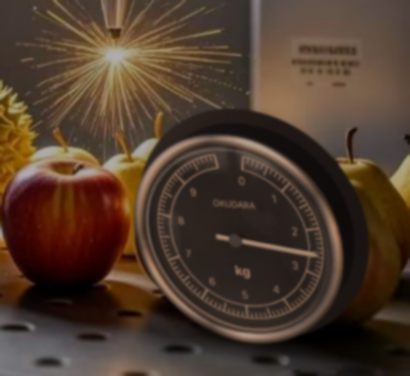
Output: 2.5,kg
